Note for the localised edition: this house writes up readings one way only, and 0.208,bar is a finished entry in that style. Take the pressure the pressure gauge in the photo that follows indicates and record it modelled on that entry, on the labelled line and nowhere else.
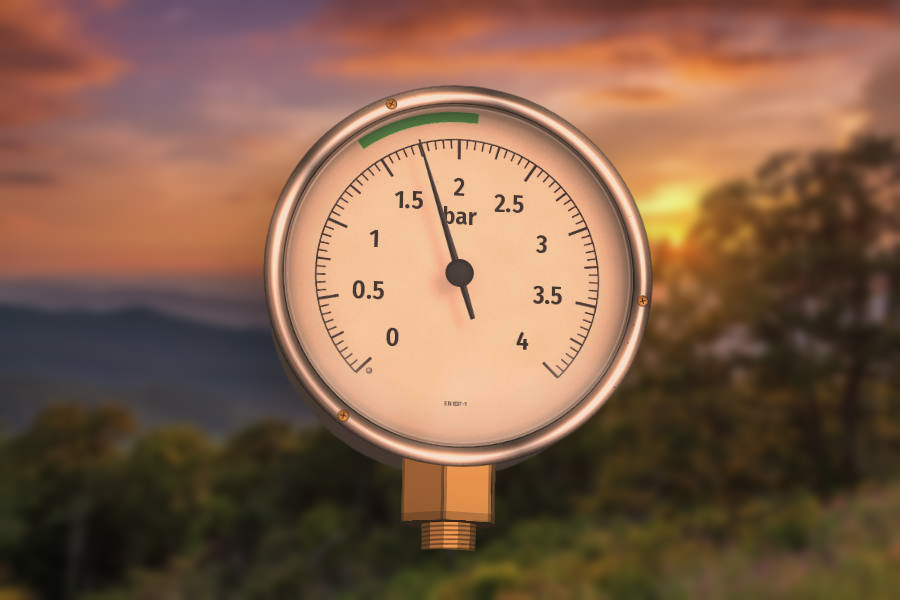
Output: 1.75,bar
